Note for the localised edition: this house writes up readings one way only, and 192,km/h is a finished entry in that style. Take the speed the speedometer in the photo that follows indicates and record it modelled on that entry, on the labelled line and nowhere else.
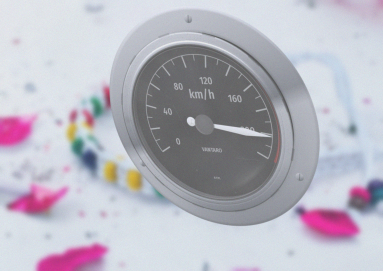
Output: 200,km/h
